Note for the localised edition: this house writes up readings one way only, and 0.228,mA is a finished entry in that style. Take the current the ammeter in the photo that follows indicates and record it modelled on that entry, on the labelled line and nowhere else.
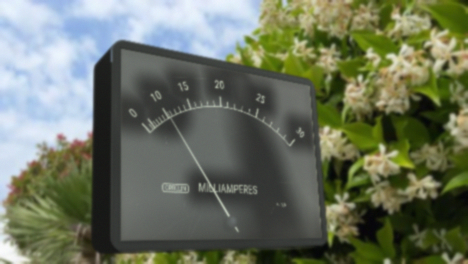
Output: 10,mA
